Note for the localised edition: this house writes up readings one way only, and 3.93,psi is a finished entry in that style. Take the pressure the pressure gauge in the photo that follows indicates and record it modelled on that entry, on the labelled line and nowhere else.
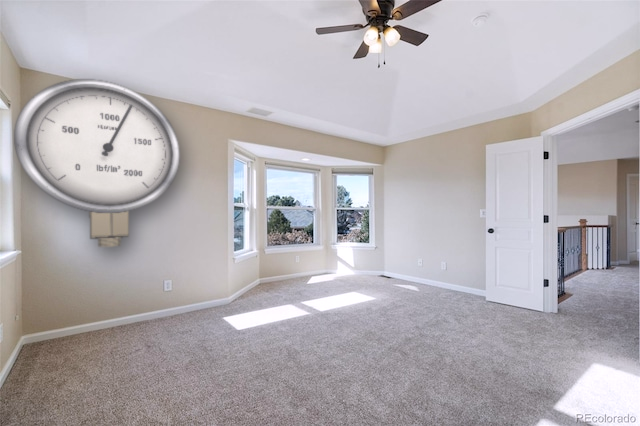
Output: 1150,psi
